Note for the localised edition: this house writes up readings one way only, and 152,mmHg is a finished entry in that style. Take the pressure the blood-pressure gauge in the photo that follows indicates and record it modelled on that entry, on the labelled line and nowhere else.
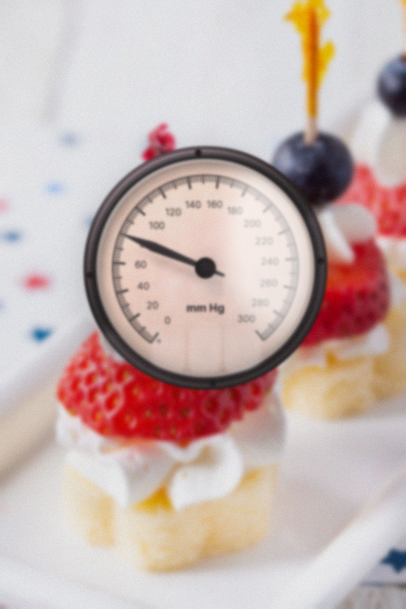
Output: 80,mmHg
